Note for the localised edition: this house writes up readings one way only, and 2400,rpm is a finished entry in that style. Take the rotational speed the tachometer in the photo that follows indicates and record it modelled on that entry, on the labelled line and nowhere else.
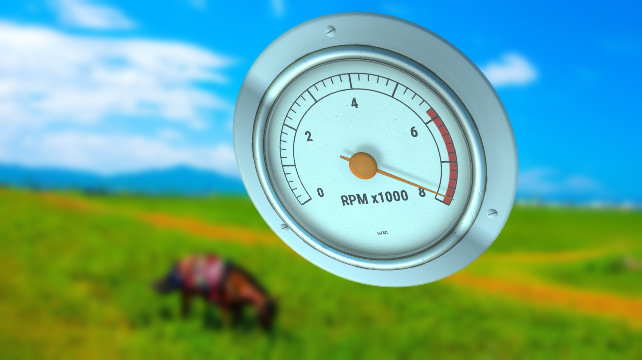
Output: 7800,rpm
